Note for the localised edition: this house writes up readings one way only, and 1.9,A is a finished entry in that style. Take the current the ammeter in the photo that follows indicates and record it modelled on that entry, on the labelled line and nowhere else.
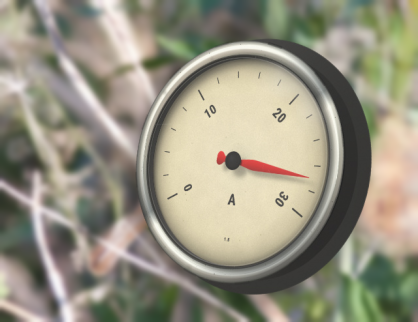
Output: 27,A
